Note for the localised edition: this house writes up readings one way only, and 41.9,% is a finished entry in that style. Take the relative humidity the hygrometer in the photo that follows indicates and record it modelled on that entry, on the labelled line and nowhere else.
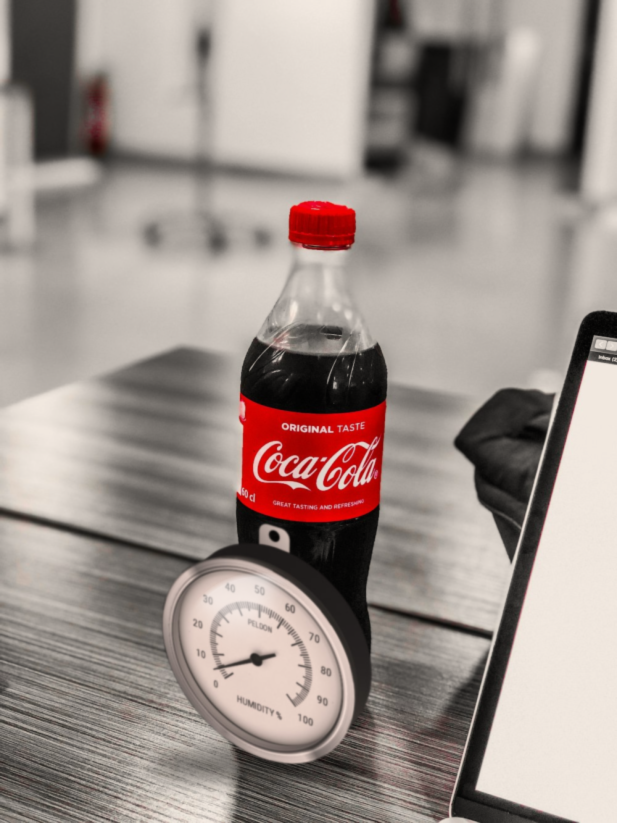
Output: 5,%
